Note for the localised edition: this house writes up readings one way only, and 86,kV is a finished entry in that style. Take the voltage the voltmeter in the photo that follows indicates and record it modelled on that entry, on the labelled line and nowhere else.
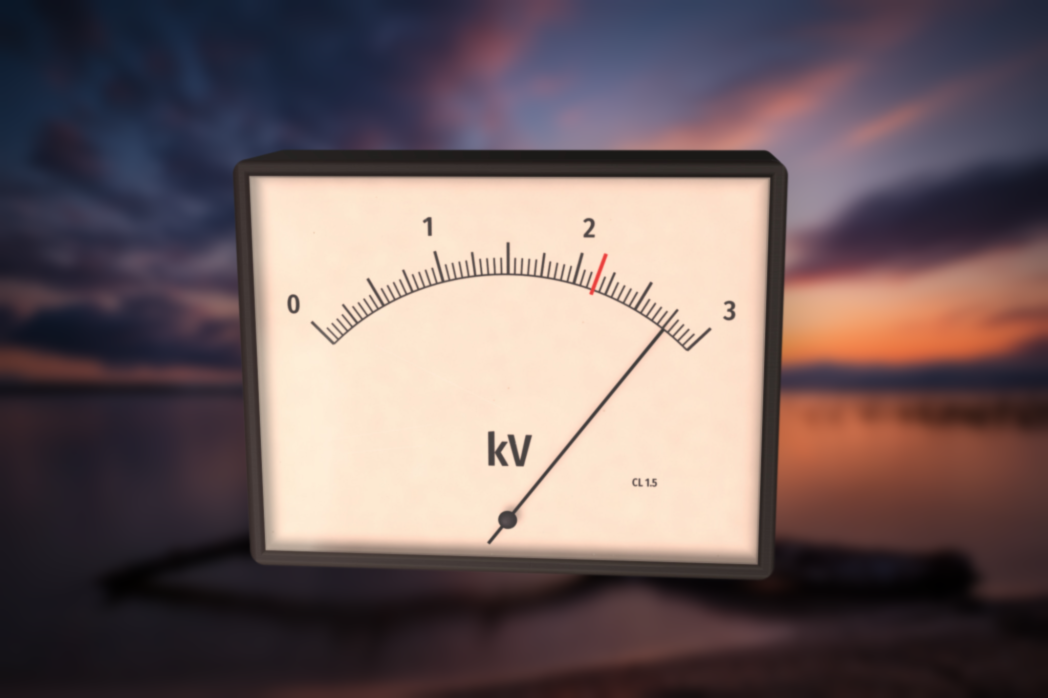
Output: 2.75,kV
